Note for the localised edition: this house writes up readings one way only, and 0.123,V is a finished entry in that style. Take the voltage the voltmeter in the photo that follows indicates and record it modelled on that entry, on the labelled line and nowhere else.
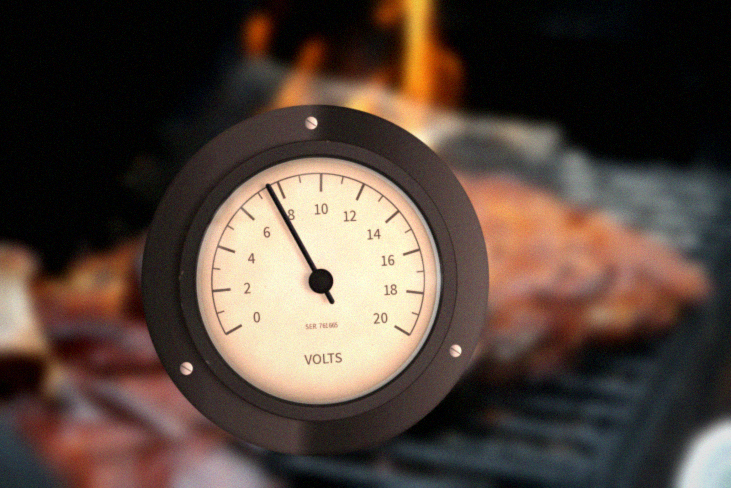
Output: 7.5,V
